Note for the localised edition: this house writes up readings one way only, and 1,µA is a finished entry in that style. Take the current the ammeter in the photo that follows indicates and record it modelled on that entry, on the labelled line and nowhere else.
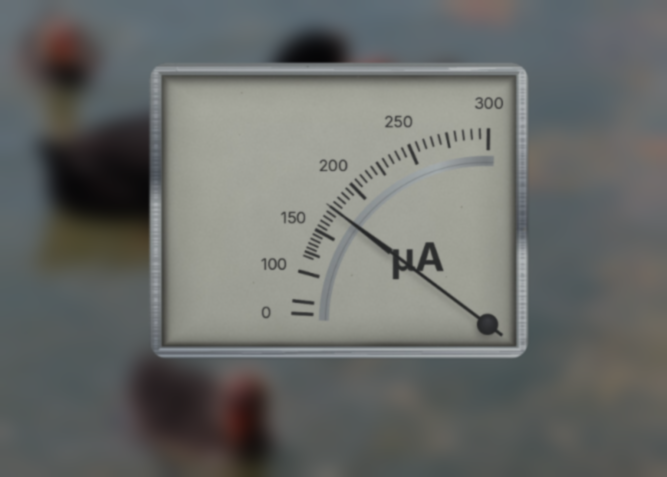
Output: 175,µA
